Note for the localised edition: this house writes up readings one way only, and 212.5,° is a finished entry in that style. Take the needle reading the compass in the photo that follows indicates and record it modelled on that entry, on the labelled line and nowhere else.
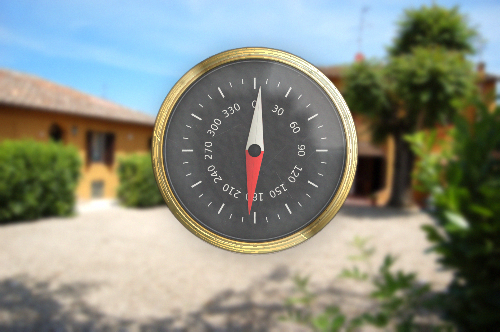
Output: 185,°
